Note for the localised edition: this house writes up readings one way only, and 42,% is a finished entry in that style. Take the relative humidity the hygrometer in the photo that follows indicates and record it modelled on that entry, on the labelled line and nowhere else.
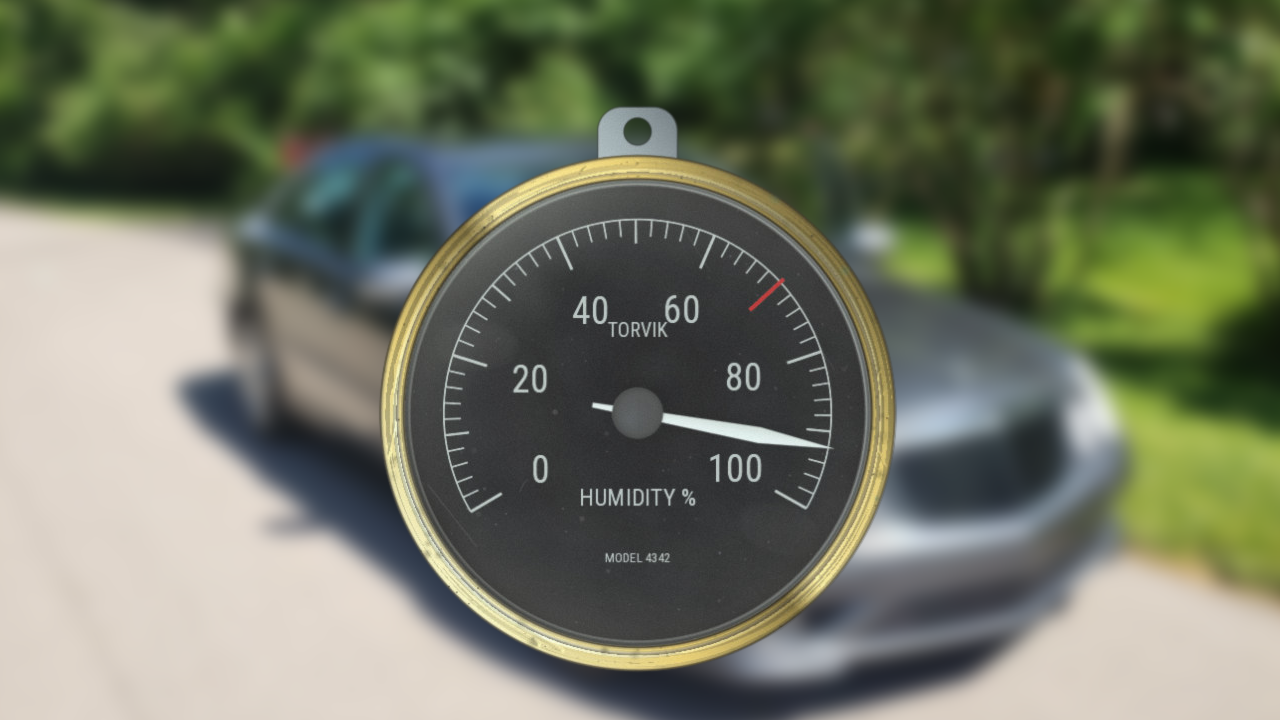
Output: 92,%
